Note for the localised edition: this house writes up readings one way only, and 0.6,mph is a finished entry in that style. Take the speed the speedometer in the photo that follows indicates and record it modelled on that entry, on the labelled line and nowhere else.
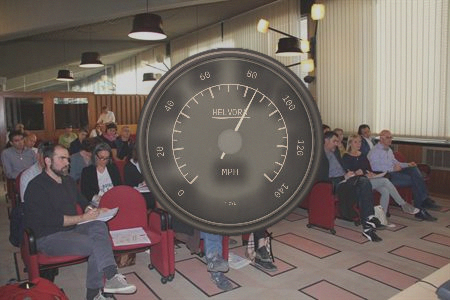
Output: 85,mph
